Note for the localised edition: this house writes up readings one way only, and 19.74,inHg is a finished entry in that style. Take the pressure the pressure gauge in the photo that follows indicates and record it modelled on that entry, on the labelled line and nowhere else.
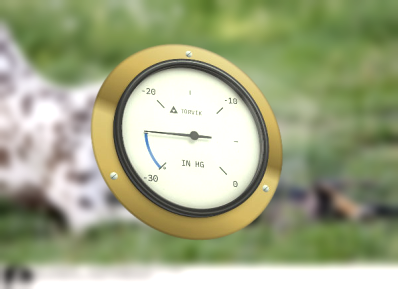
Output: -25,inHg
